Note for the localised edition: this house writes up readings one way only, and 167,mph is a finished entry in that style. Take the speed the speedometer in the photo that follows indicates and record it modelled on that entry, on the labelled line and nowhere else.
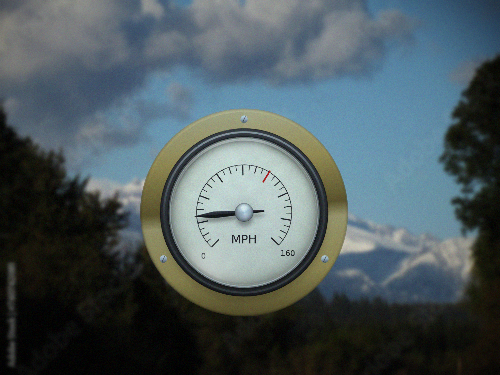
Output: 25,mph
